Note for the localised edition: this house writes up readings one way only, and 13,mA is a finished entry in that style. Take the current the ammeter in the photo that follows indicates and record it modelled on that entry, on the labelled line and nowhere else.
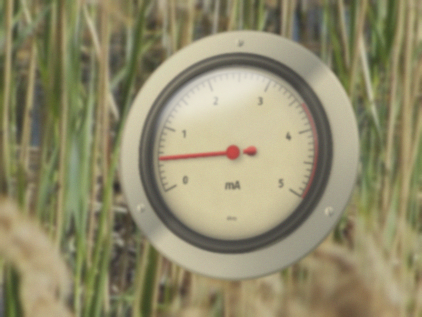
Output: 0.5,mA
